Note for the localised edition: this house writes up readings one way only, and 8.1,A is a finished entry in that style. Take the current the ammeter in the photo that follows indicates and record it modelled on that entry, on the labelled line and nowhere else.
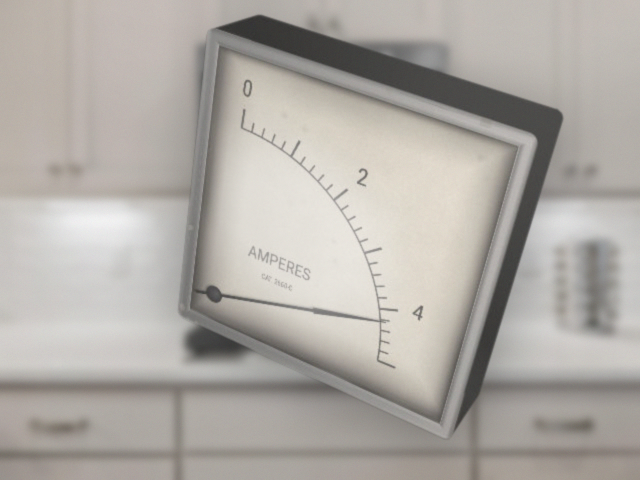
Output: 4.2,A
